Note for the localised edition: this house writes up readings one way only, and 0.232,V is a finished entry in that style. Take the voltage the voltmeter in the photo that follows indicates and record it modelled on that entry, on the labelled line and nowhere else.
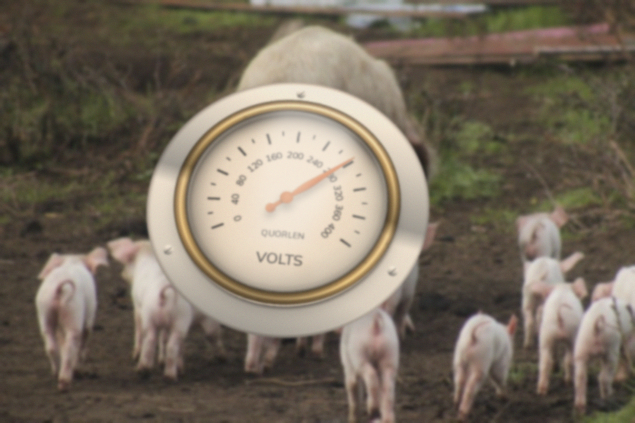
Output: 280,V
